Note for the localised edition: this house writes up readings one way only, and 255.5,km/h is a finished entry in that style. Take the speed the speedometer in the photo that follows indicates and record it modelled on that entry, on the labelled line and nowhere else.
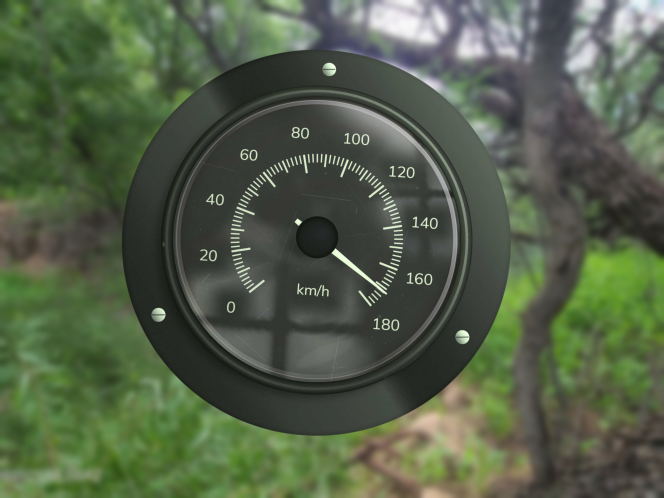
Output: 172,km/h
